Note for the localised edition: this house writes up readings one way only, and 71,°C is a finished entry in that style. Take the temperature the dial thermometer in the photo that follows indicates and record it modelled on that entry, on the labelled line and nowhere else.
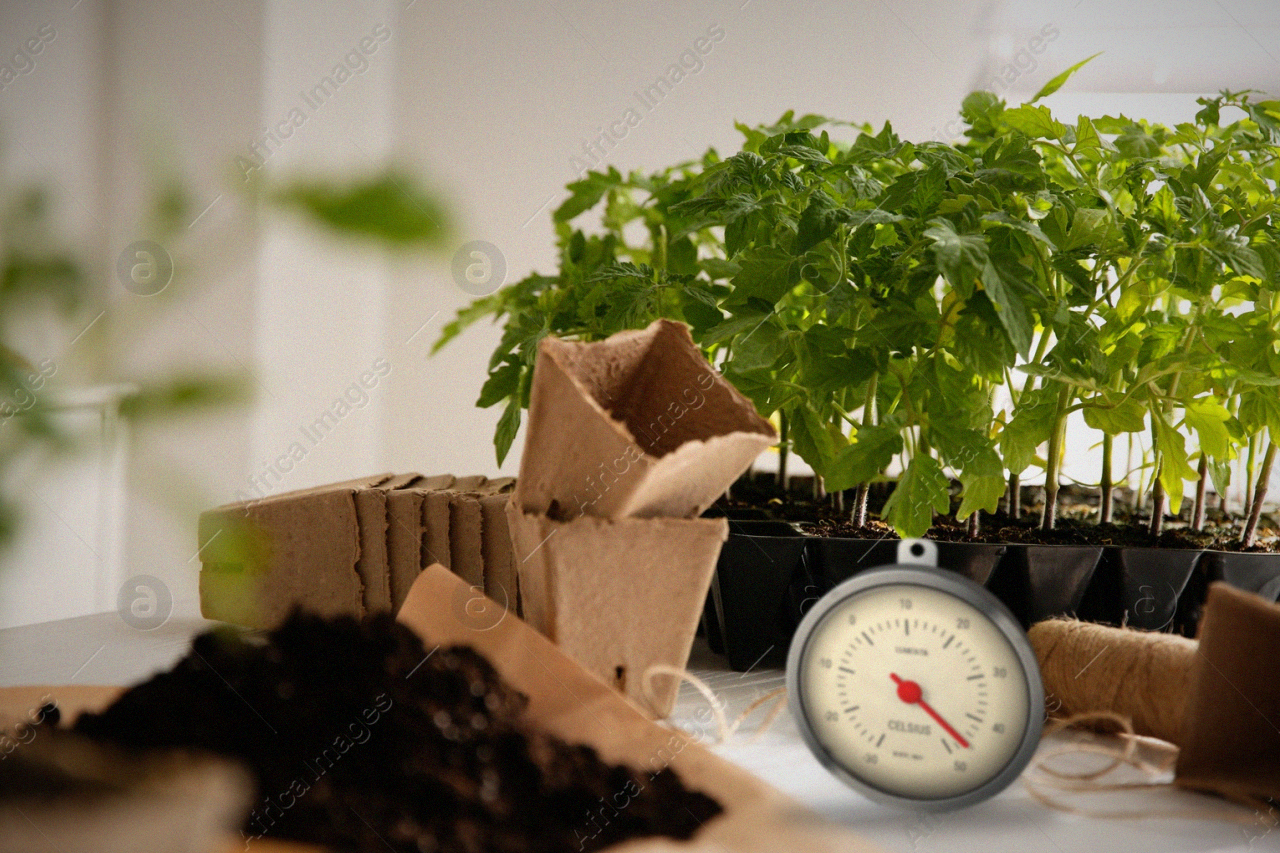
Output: 46,°C
